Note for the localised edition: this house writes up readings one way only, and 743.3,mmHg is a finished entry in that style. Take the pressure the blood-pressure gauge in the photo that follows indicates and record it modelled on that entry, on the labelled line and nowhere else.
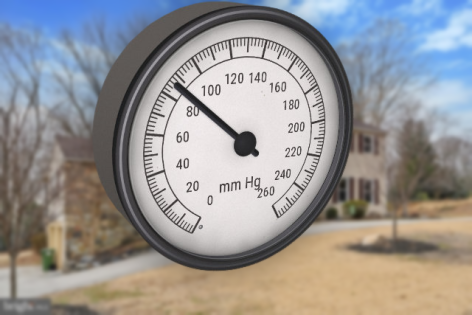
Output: 86,mmHg
